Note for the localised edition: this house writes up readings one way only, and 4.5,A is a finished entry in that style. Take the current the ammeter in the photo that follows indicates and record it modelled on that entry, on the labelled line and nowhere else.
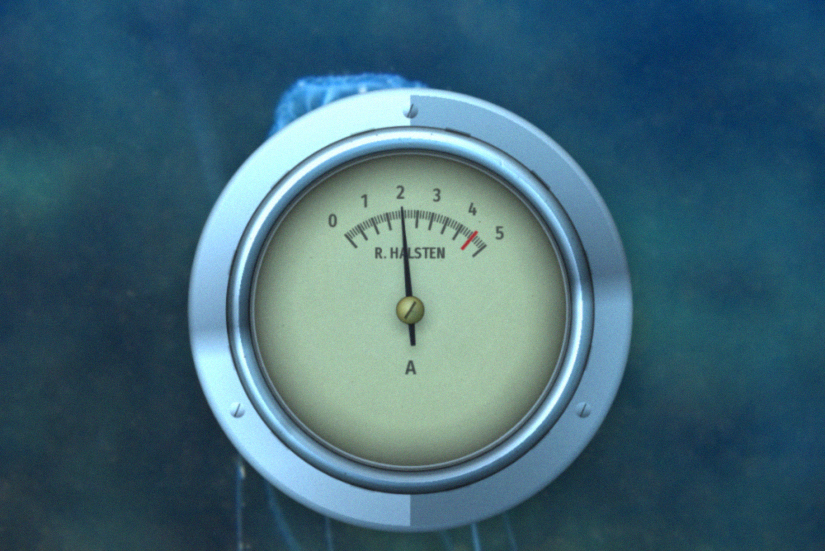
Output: 2,A
